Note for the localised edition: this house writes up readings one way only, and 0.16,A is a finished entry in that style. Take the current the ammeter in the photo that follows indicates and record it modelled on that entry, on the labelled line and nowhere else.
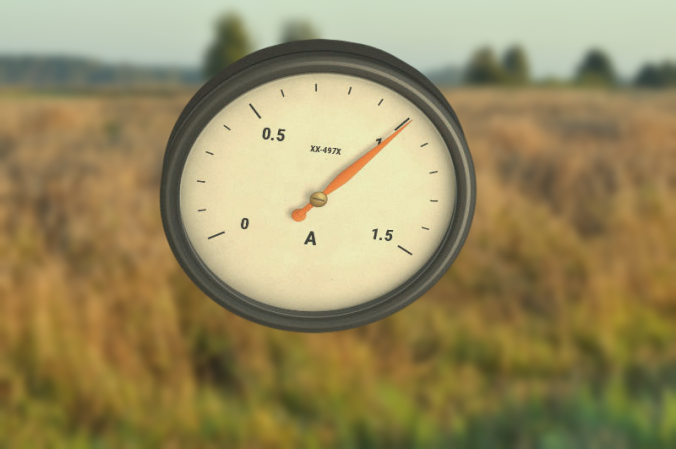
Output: 1,A
